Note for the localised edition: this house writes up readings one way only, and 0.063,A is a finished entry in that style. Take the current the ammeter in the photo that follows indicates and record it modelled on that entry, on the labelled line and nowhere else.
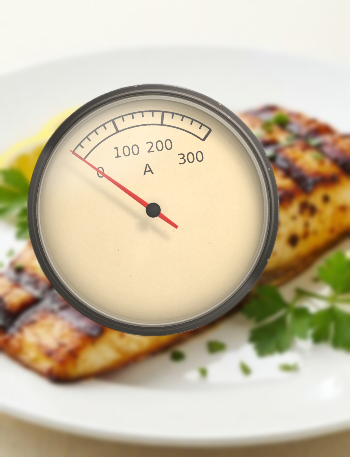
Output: 0,A
